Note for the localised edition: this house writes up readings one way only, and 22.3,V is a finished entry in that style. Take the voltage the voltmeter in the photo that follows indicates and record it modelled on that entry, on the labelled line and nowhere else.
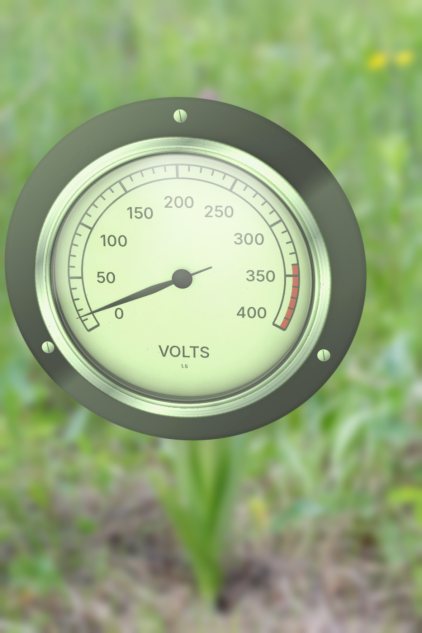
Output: 15,V
